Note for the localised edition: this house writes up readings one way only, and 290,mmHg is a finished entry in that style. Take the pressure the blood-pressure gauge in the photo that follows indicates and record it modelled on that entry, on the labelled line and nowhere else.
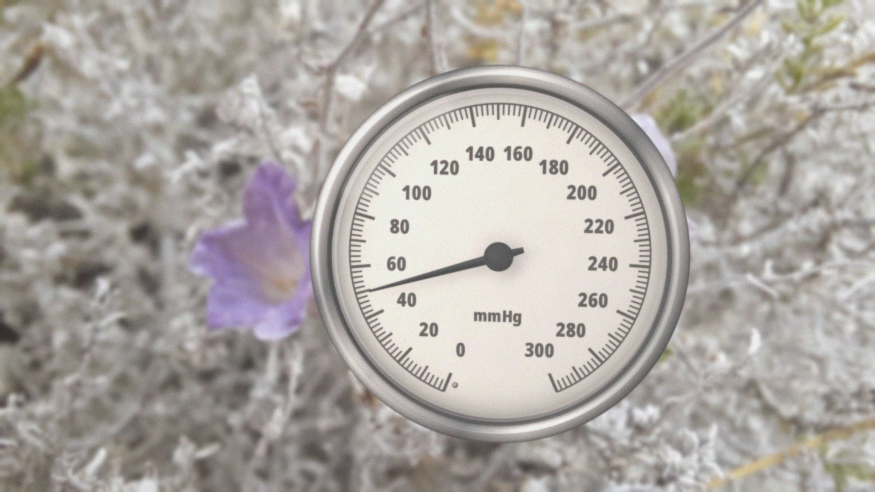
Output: 50,mmHg
